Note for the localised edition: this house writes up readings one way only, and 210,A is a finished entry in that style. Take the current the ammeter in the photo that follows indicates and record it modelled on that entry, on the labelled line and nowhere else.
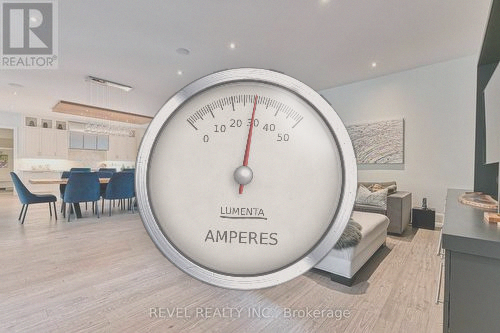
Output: 30,A
